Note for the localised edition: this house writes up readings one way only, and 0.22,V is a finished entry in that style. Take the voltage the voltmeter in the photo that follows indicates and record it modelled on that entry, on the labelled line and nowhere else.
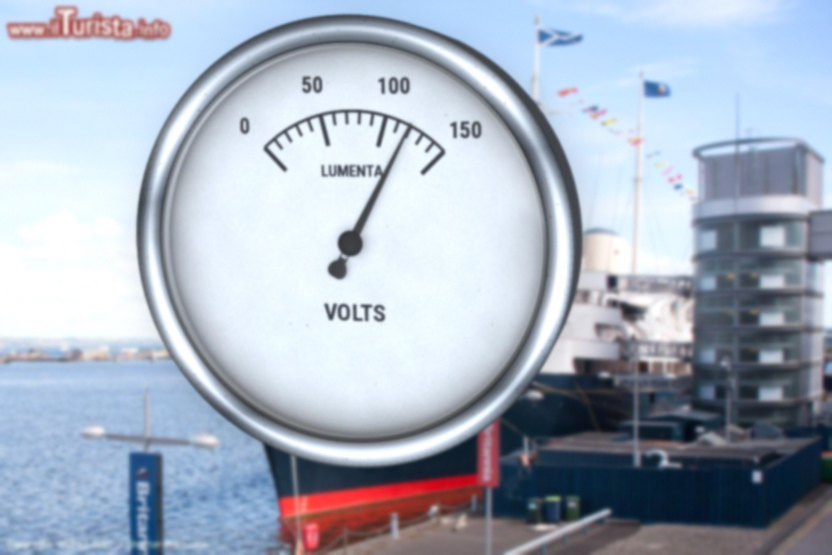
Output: 120,V
